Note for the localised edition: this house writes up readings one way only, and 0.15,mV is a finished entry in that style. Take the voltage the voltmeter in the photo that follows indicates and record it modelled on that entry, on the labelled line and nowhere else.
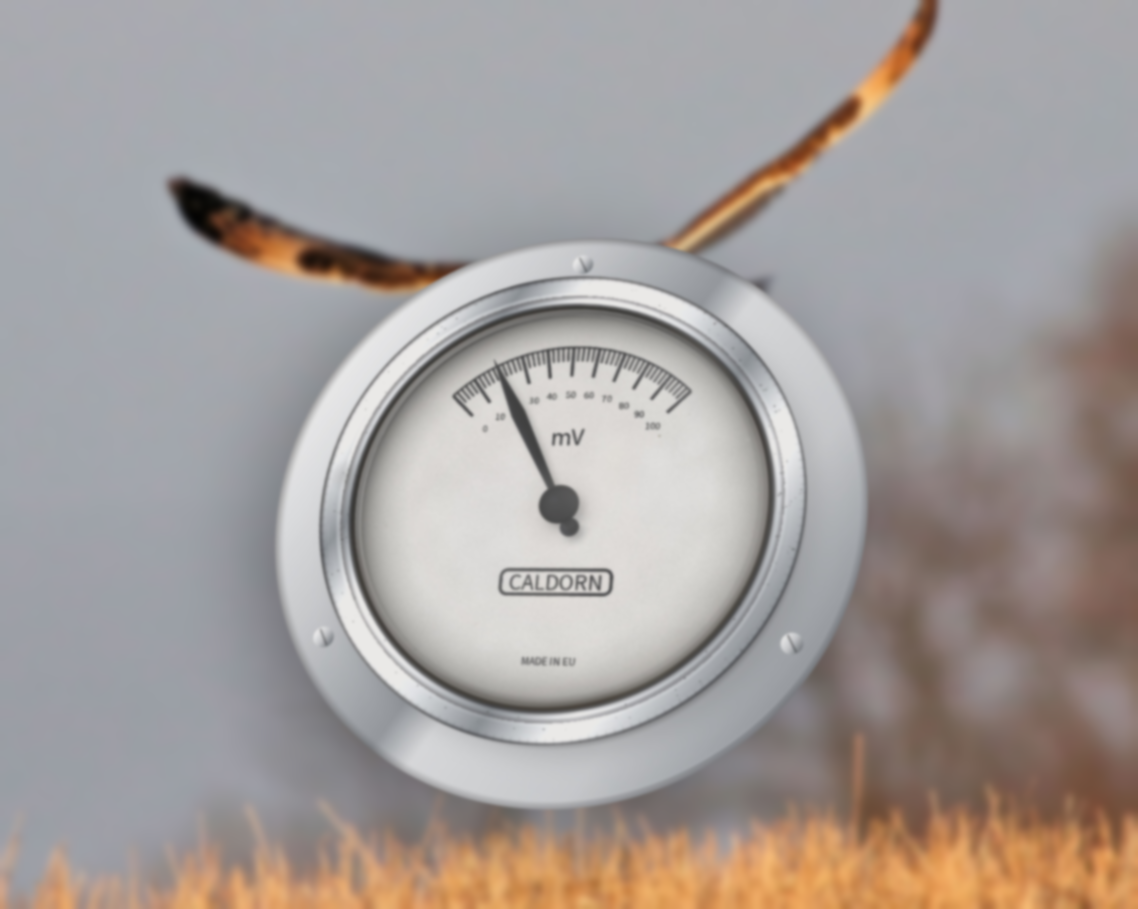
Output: 20,mV
